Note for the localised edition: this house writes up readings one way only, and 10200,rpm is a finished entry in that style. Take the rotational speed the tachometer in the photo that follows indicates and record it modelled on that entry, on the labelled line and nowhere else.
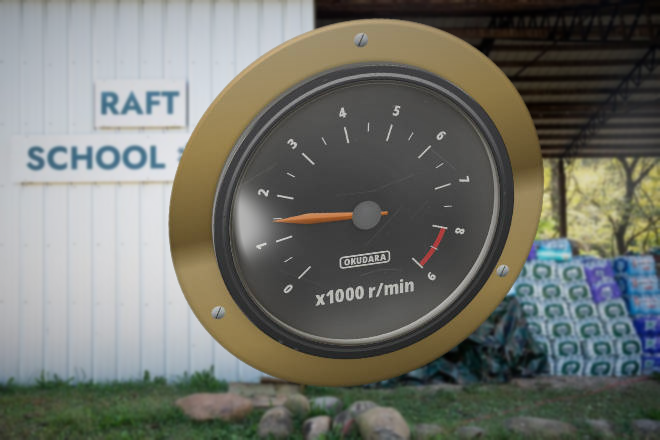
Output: 1500,rpm
